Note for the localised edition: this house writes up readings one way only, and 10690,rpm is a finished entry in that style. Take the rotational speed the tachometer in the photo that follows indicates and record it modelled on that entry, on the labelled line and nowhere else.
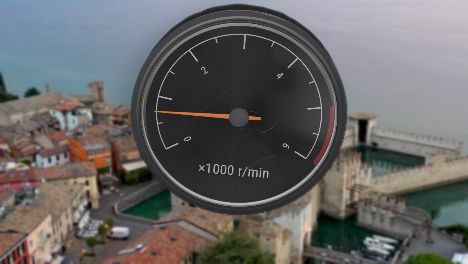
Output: 750,rpm
